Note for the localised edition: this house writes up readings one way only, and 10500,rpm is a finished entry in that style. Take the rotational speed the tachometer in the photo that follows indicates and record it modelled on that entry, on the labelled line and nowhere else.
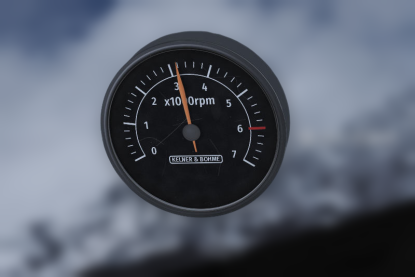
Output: 3200,rpm
